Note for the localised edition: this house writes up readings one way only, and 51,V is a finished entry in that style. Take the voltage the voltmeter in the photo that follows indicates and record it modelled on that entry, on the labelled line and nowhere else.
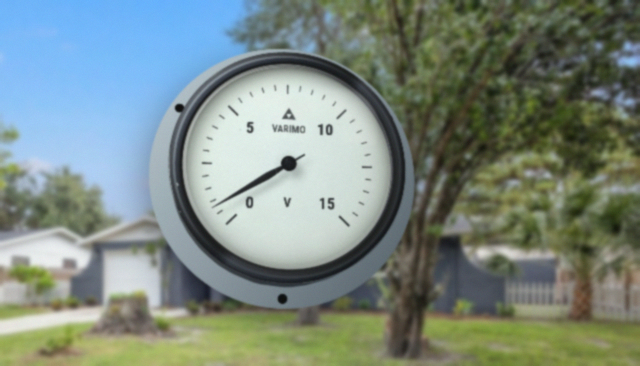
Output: 0.75,V
